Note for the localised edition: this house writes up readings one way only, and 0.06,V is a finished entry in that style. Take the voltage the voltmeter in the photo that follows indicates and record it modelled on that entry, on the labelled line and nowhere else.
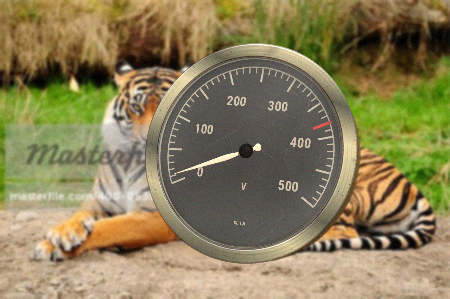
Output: 10,V
